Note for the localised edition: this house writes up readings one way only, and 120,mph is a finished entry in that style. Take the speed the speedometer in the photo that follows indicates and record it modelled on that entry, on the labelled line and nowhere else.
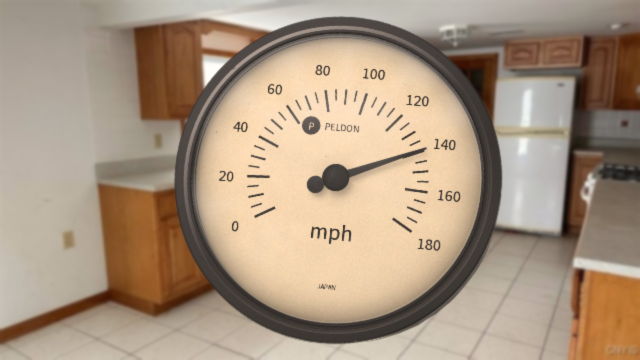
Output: 140,mph
